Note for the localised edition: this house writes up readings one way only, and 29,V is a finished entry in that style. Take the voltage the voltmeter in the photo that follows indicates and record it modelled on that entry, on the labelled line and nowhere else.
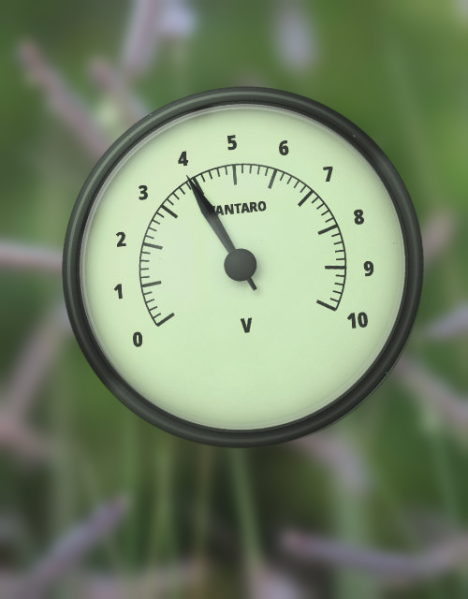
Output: 3.9,V
